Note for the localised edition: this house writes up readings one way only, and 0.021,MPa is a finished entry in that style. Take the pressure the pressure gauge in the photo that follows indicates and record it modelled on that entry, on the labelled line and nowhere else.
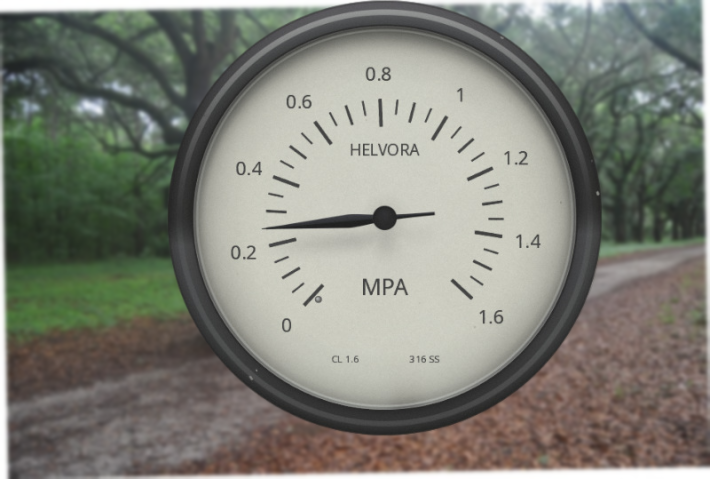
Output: 0.25,MPa
